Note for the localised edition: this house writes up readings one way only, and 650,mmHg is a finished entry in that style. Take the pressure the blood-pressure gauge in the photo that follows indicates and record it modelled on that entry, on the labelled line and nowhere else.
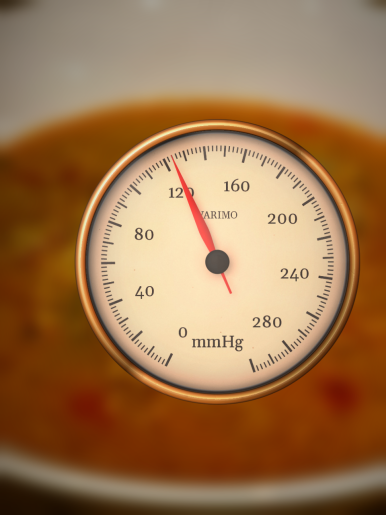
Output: 124,mmHg
